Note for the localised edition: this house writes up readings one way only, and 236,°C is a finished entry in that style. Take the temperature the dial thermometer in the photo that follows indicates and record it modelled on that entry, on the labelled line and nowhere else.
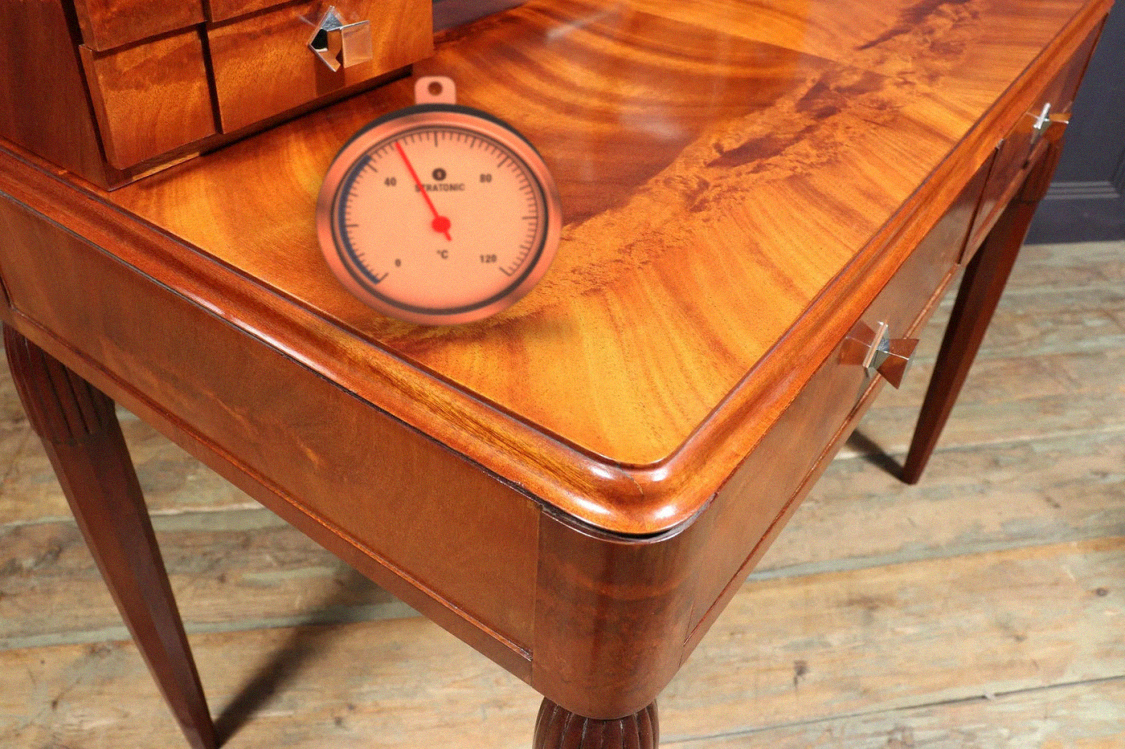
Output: 50,°C
